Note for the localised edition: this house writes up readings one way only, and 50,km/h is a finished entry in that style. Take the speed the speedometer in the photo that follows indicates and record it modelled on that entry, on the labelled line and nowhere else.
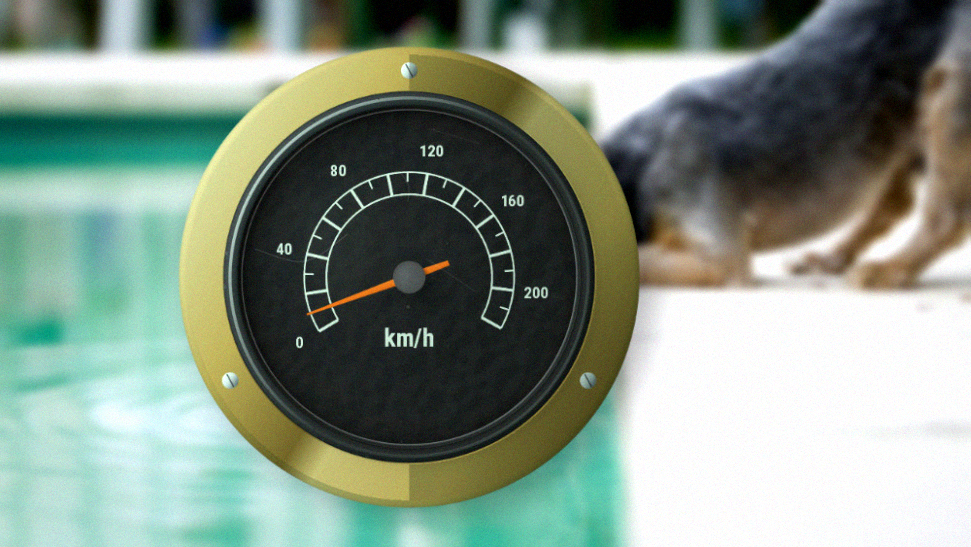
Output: 10,km/h
